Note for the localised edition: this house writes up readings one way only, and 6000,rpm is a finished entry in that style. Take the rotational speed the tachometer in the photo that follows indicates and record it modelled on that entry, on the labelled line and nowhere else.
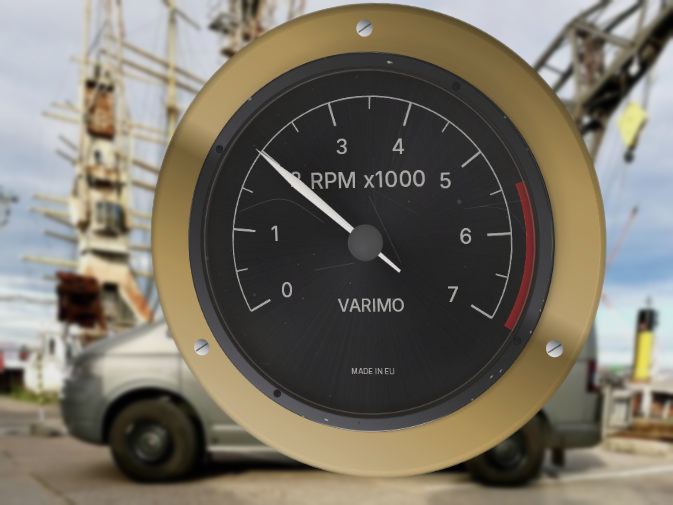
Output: 2000,rpm
